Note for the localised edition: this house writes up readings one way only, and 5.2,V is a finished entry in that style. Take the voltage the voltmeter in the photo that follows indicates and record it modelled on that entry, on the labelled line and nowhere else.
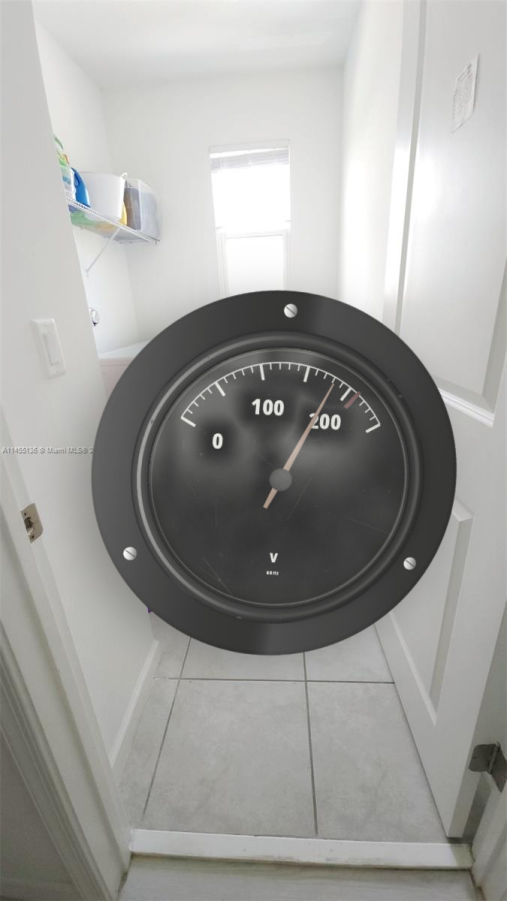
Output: 180,V
